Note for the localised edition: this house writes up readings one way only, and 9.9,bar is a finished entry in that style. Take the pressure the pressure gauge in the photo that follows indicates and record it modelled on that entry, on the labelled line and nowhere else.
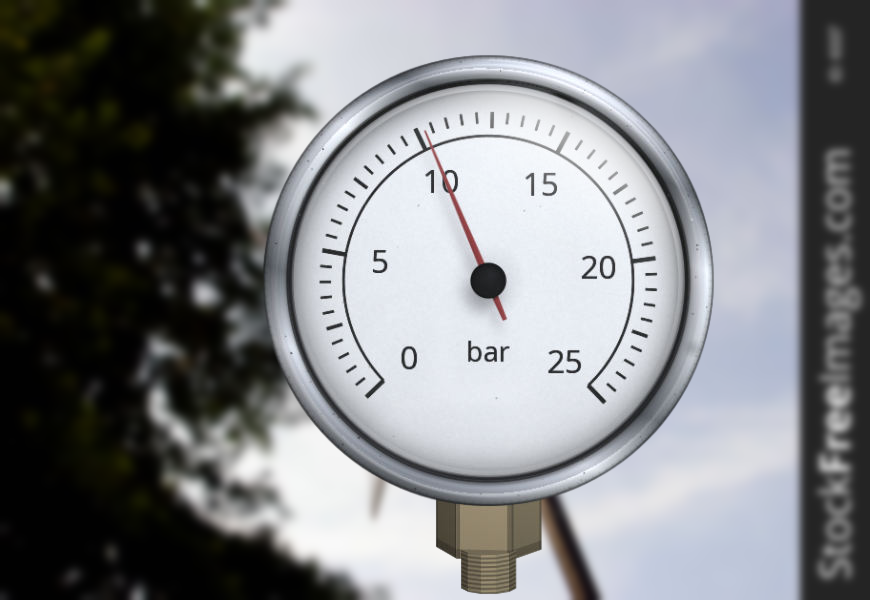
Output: 10.25,bar
